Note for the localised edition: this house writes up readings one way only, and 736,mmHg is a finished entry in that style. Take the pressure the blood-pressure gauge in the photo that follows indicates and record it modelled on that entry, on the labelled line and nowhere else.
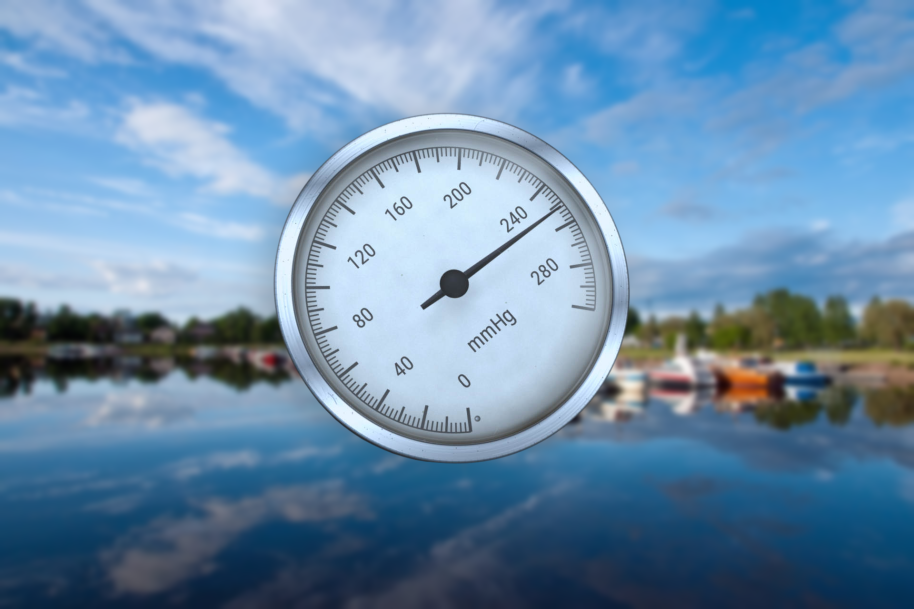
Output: 252,mmHg
